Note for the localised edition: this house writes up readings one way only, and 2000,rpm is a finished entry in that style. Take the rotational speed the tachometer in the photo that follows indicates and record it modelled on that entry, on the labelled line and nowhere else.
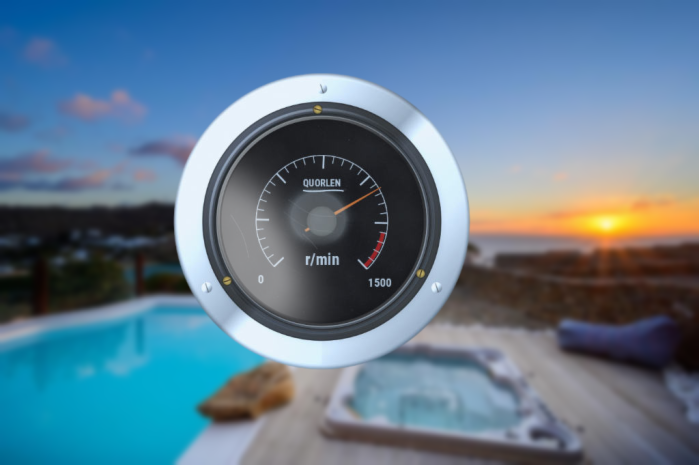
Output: 1075,rpm
